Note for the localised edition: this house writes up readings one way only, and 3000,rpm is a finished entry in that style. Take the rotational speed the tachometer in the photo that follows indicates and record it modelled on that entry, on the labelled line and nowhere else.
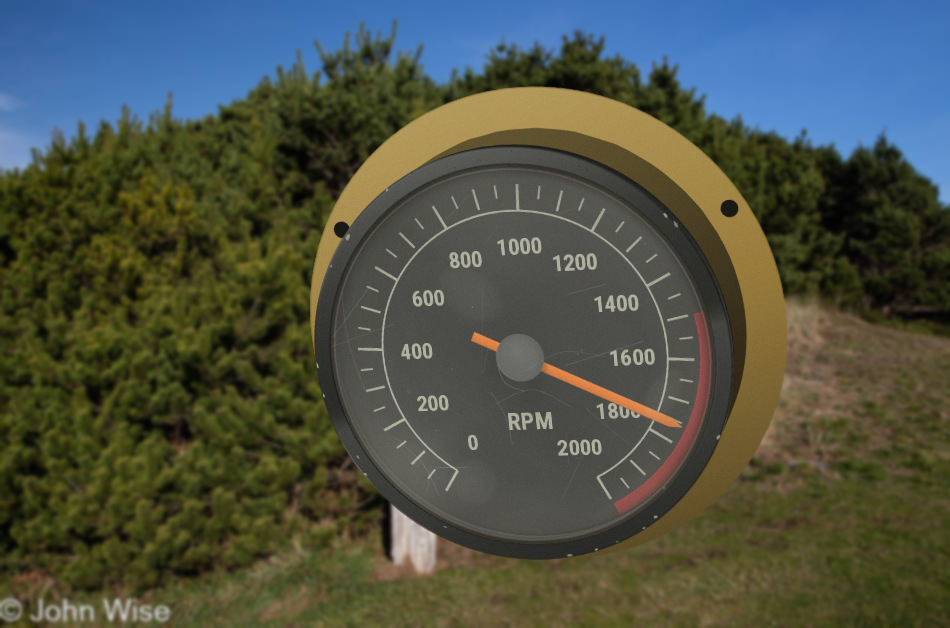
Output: 1750,rpm
